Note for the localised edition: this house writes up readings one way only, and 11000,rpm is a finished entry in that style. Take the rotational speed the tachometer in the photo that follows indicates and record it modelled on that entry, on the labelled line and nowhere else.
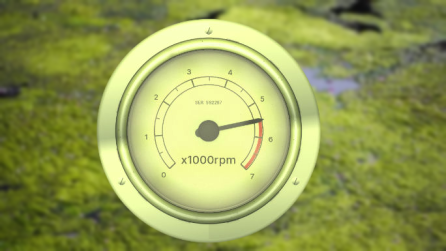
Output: 5500,rpm
